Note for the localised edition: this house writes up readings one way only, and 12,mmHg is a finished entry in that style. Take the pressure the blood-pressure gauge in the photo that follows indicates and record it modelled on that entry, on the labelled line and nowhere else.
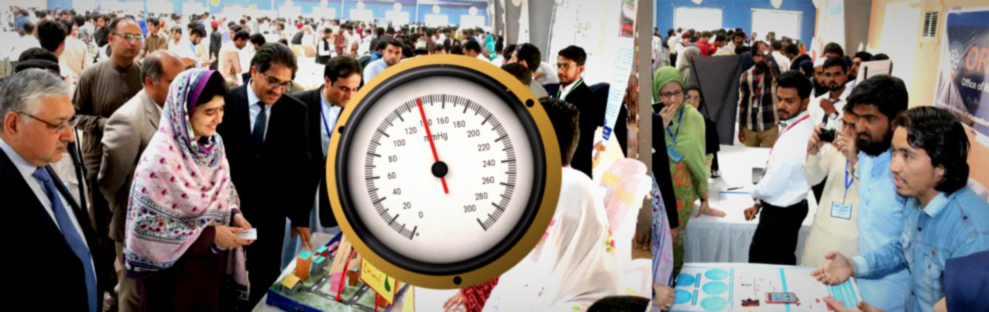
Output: 140,mmHg
